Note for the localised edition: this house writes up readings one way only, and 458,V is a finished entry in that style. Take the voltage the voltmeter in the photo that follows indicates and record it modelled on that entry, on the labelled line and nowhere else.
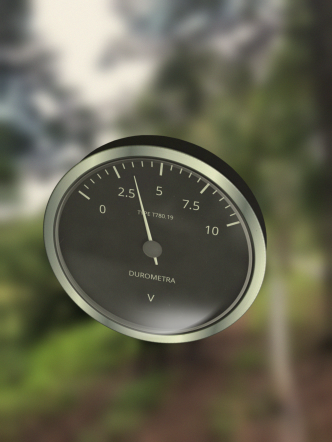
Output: 3.5,V
